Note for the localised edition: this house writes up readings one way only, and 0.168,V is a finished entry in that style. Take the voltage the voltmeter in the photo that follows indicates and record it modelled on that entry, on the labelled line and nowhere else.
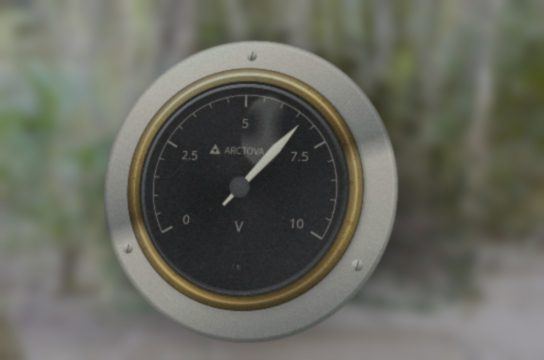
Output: 6.75,V
